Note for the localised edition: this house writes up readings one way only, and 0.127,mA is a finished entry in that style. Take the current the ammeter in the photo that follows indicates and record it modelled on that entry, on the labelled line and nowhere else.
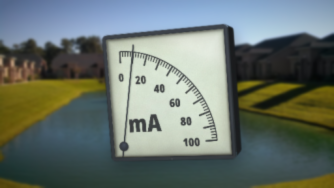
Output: 10,mA
